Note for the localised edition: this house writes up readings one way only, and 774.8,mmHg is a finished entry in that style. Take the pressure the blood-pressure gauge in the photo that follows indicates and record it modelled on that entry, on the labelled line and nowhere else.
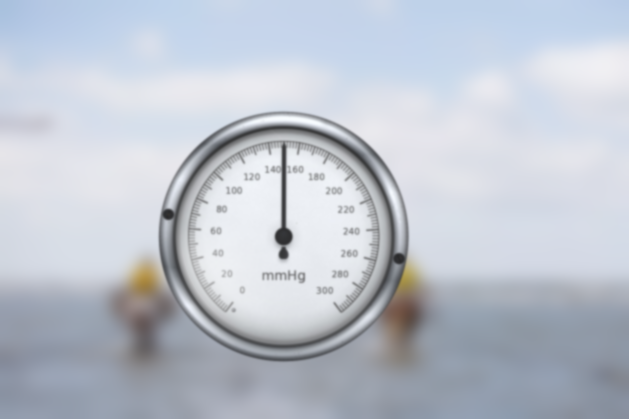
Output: 150,mmHg
